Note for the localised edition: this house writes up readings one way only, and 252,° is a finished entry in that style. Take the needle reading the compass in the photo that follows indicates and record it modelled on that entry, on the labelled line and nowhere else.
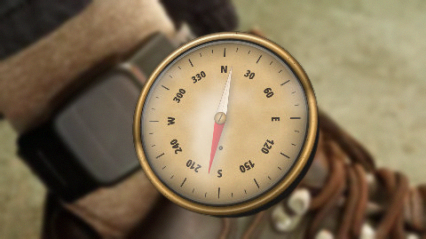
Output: 190,°
